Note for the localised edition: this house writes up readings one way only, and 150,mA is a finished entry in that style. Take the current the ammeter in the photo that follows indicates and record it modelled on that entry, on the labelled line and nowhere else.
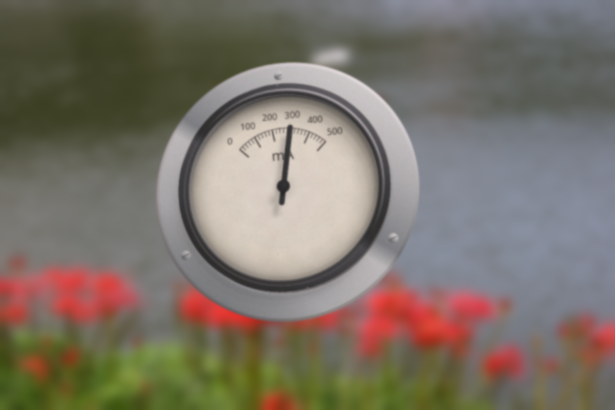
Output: 300,mA
